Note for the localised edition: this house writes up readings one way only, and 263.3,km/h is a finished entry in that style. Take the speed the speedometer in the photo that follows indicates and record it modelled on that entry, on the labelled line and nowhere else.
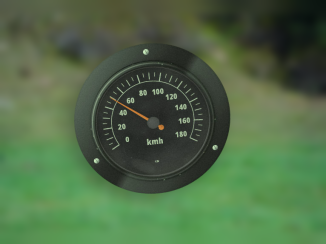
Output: 50,km/h
